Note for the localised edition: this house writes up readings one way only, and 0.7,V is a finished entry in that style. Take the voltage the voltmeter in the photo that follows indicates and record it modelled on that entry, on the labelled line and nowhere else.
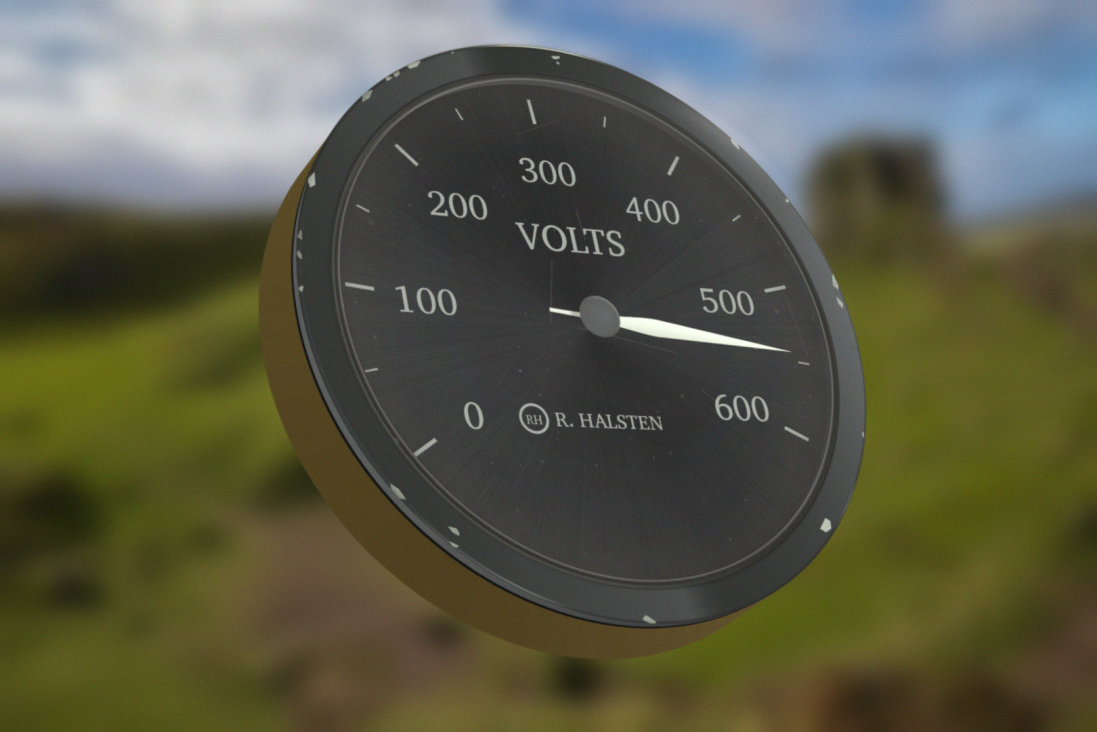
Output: 550,V
